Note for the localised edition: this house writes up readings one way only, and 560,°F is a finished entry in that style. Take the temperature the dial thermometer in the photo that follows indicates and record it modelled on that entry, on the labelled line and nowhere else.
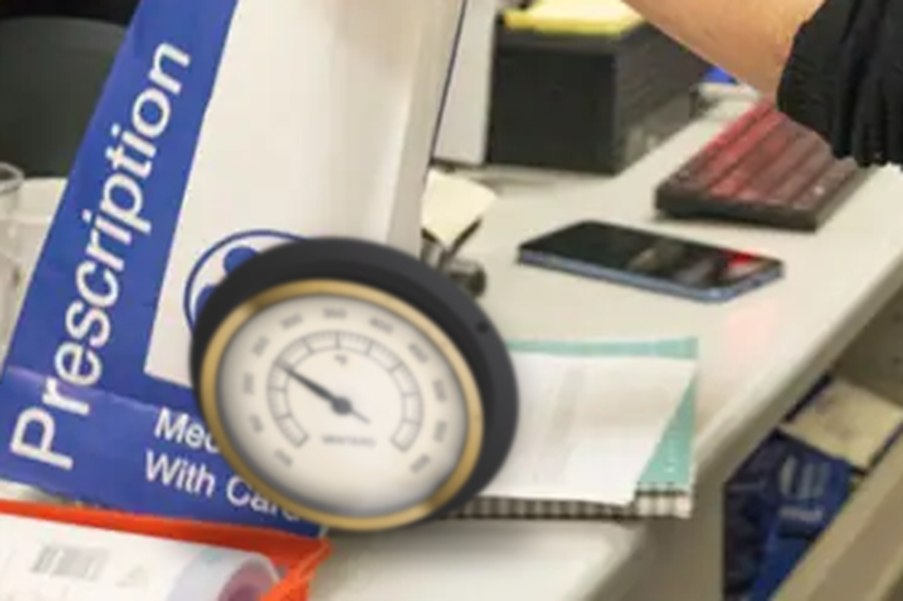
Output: 250,°F
